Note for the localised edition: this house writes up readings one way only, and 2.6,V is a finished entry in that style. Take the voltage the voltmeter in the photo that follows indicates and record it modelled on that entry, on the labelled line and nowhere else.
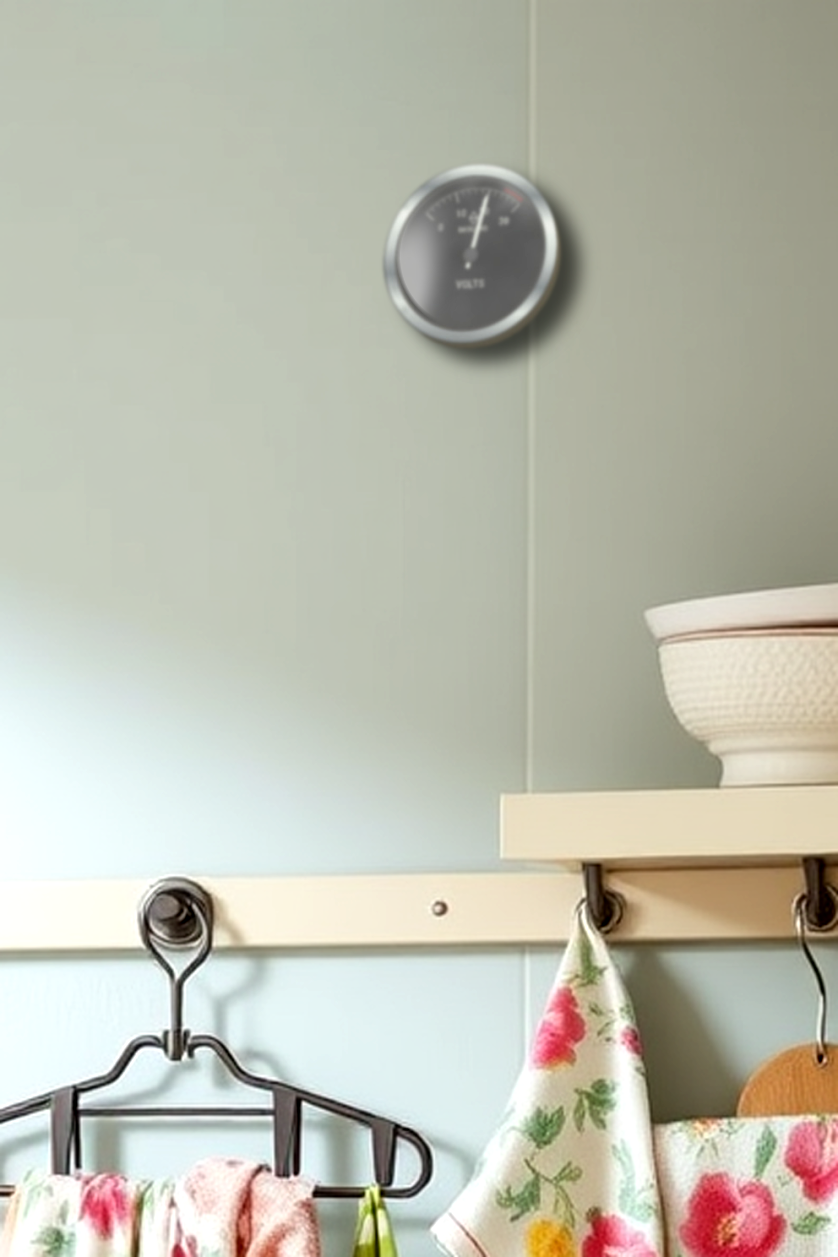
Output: 20,V
